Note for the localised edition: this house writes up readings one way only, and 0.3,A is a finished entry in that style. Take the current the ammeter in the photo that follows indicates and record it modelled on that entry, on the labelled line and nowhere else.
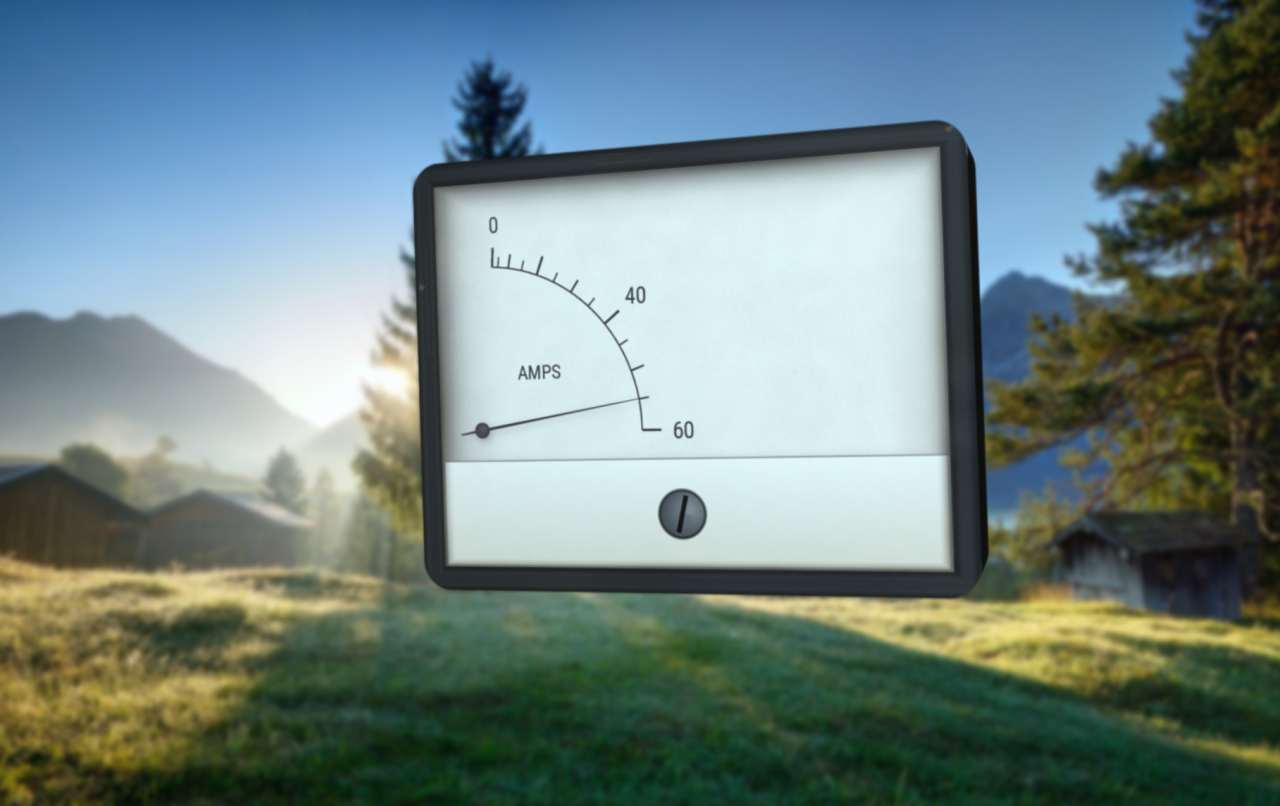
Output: 55,A
